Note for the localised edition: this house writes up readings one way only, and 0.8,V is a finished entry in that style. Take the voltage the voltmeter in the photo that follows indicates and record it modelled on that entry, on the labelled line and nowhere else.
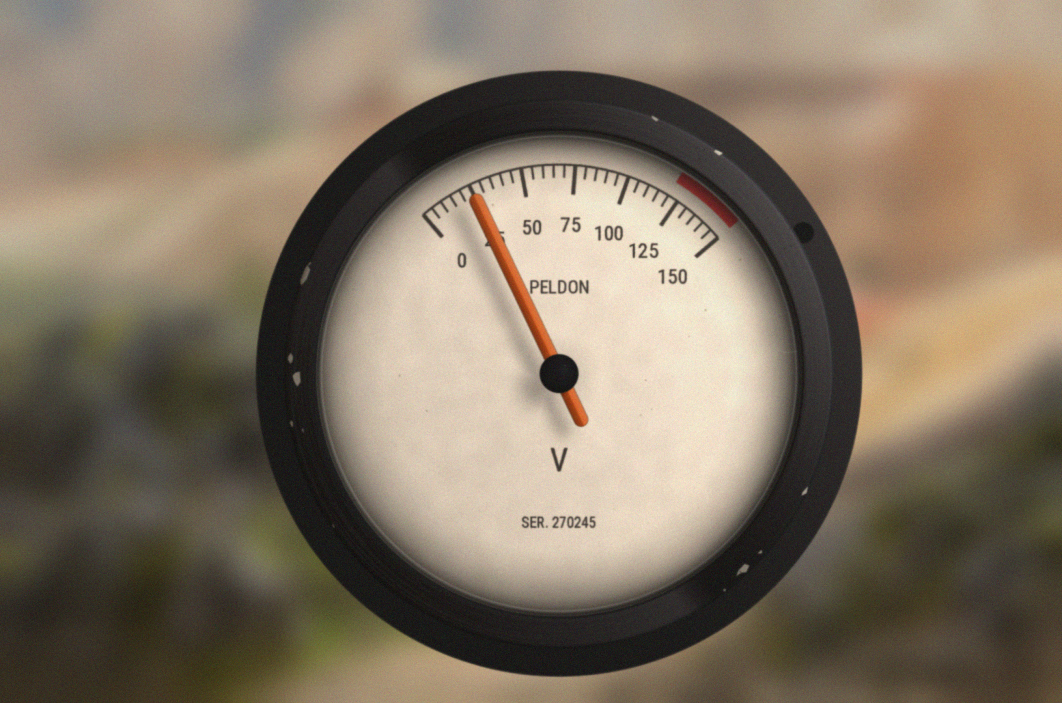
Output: 25,V
